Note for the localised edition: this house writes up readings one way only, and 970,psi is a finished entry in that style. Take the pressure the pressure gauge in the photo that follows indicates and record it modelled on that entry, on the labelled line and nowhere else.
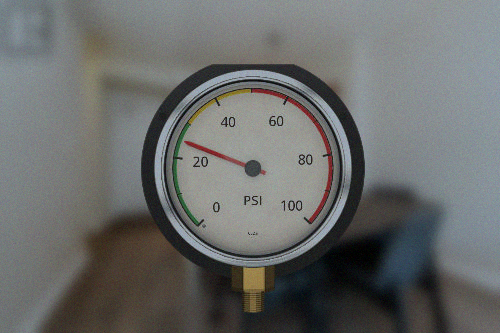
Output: 25,psi
